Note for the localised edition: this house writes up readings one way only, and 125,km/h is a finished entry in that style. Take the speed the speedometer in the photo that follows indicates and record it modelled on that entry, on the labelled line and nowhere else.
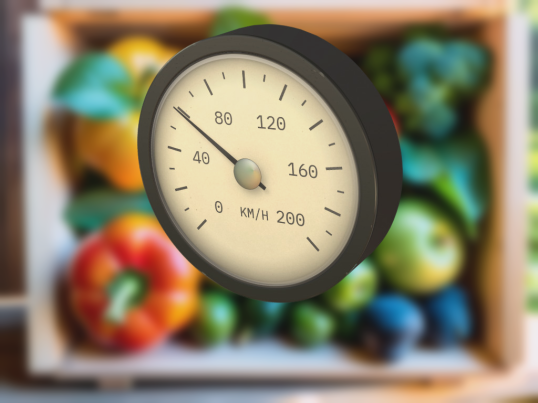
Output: 60,km/h
